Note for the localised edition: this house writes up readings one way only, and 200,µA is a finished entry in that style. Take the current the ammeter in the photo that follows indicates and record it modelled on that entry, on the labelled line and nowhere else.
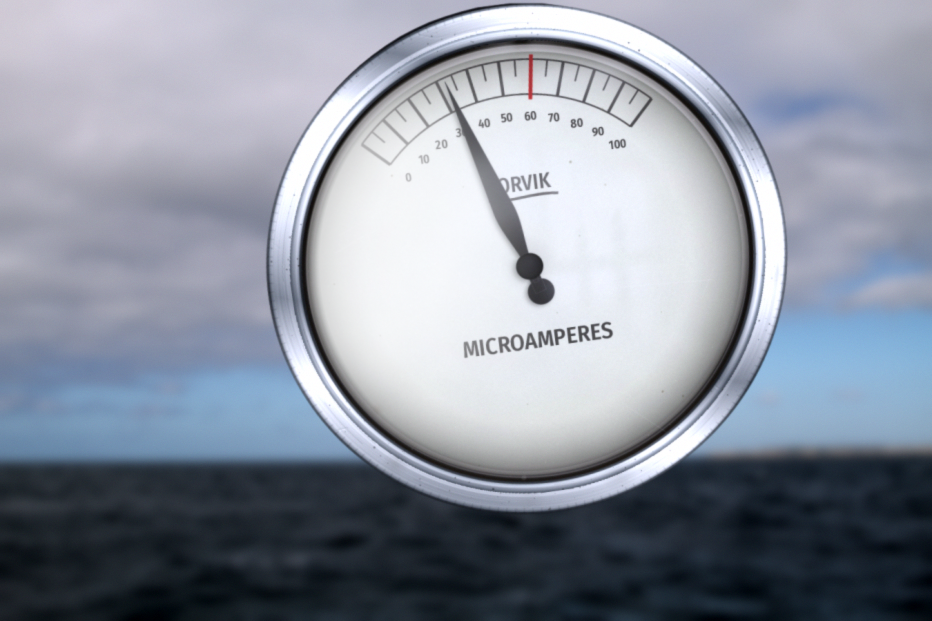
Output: 32.5,µA
